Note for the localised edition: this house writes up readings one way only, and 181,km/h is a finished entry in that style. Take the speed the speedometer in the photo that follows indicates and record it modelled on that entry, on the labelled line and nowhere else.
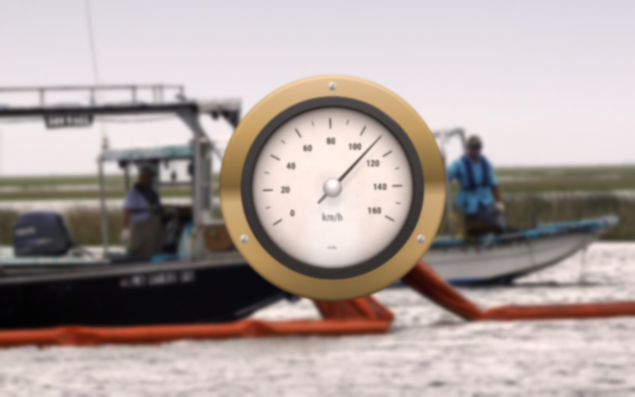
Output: 110,km/h
